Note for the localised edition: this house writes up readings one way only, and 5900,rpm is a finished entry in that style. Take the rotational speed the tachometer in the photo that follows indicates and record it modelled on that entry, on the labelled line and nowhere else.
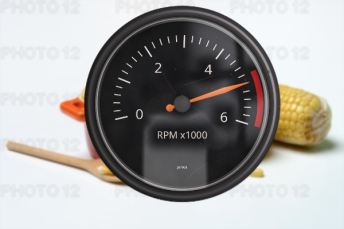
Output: 5000,rpm
